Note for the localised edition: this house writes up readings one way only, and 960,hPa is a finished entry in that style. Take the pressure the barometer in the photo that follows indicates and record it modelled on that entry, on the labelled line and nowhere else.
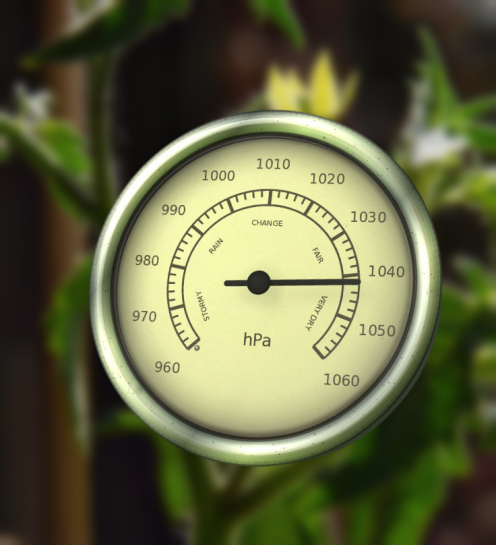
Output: 1042,hPa
